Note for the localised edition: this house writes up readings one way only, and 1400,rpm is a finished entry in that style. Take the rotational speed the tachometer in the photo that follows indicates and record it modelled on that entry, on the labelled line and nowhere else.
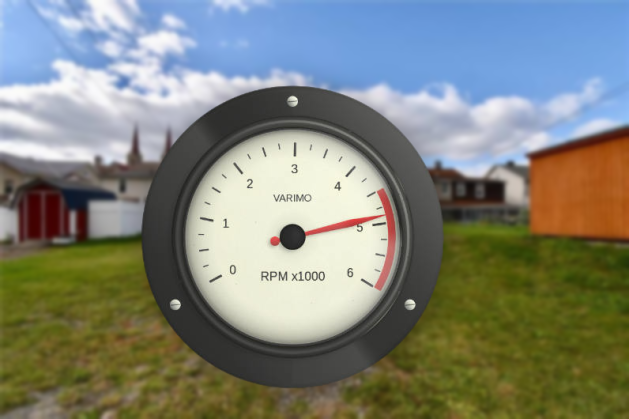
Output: 4875,rpm
